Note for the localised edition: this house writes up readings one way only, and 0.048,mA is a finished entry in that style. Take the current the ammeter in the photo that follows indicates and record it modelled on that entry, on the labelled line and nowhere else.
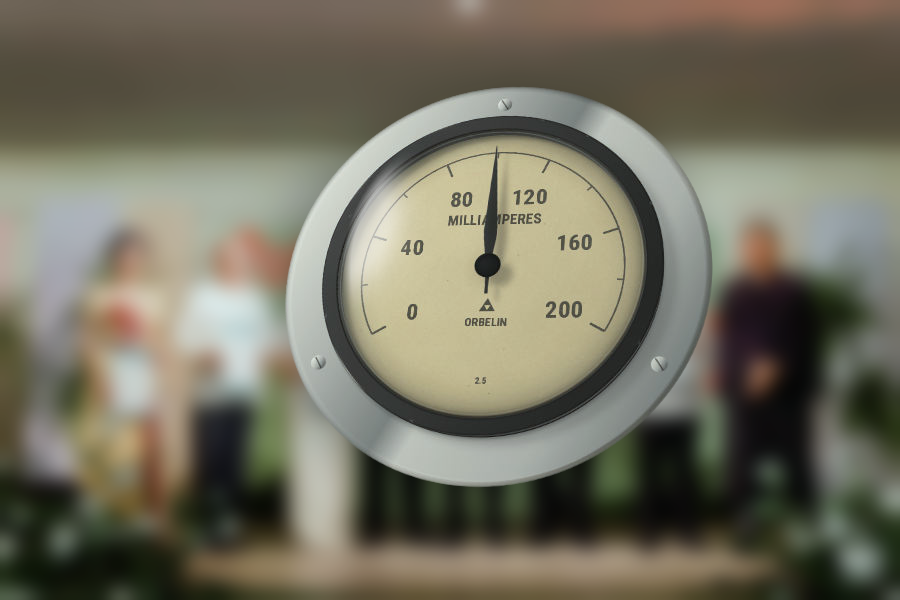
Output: 100,mA
